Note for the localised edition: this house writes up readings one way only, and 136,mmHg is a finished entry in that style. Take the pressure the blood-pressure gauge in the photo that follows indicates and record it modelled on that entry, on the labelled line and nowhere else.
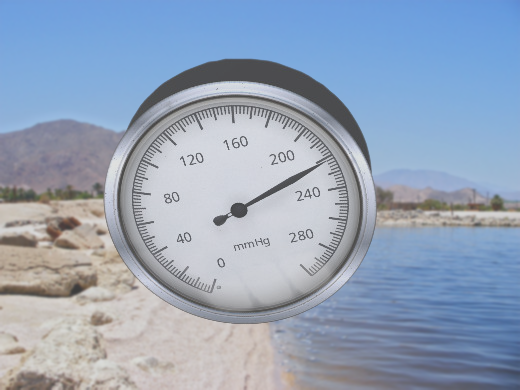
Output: 220,mmHg
